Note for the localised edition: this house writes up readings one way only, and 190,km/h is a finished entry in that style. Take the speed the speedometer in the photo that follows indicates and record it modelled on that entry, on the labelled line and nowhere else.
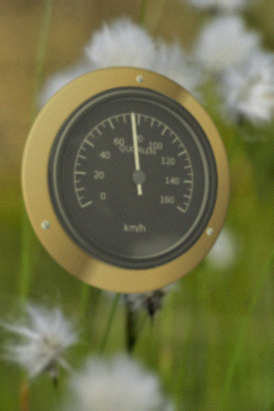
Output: 75,km/h
